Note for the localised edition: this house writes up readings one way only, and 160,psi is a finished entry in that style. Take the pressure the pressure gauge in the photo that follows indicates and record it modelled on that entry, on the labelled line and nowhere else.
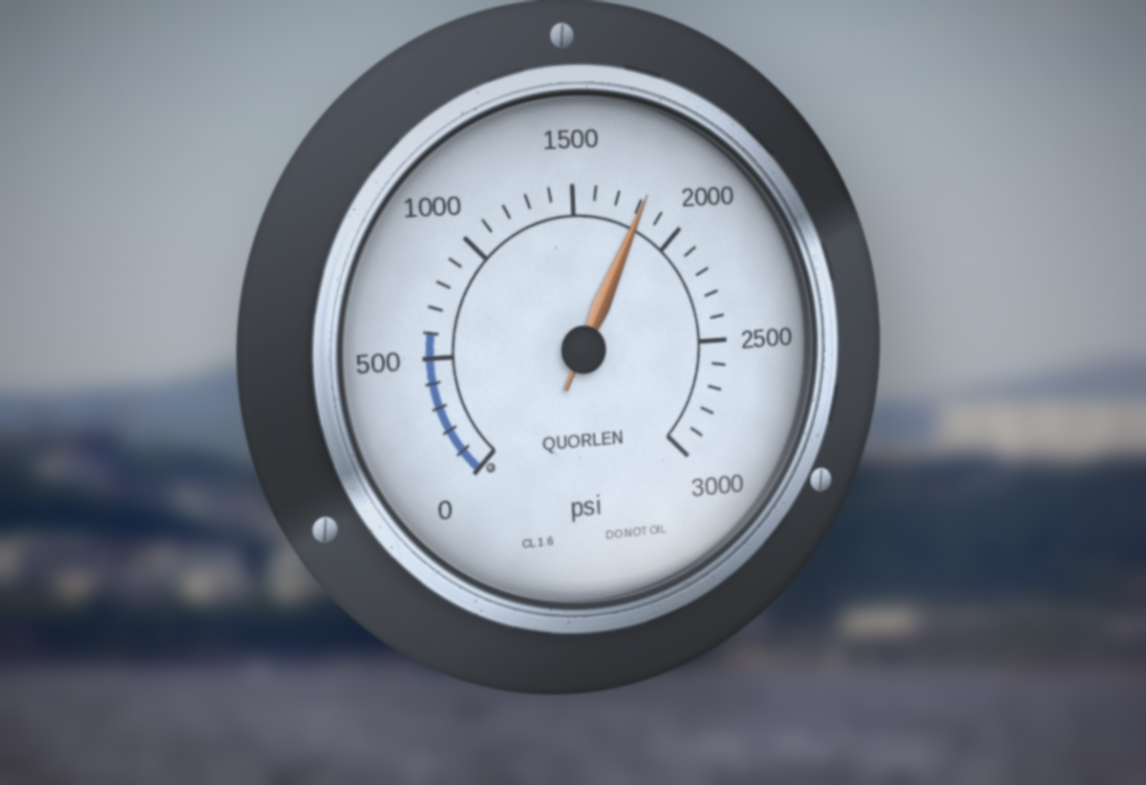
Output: 1800,psi
